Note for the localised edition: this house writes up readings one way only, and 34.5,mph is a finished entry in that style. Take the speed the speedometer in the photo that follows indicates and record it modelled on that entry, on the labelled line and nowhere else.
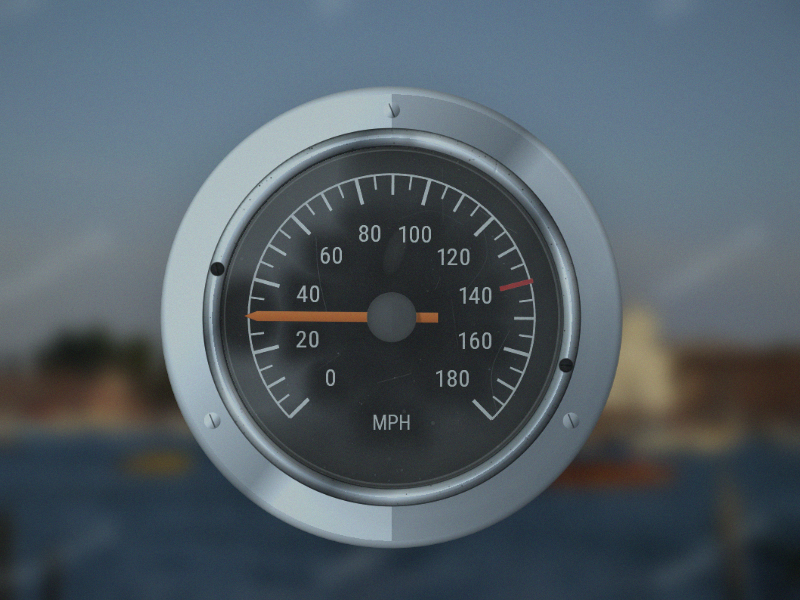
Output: 30,mph
